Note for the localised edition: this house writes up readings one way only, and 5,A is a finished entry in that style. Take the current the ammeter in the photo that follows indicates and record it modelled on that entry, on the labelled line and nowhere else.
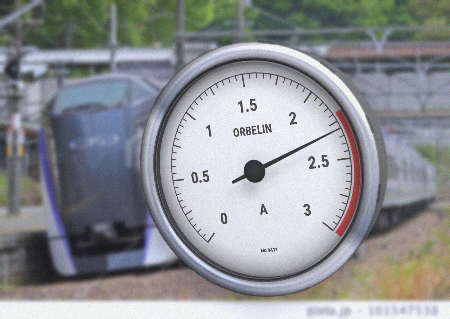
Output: 2.3,A
